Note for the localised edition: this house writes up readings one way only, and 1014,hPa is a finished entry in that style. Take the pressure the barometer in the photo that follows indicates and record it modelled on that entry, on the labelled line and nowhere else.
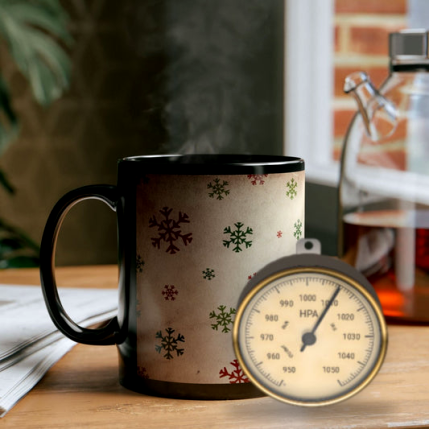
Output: 1010,hPa
